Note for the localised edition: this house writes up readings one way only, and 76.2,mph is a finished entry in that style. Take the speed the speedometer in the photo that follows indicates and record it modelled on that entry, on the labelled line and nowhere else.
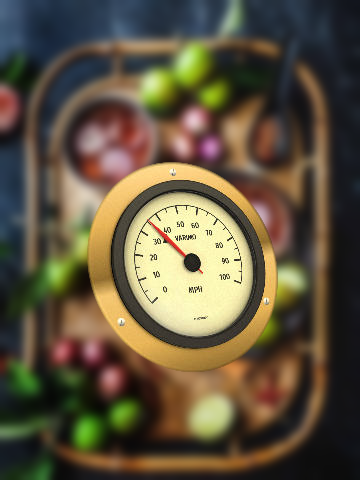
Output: 35,mph
